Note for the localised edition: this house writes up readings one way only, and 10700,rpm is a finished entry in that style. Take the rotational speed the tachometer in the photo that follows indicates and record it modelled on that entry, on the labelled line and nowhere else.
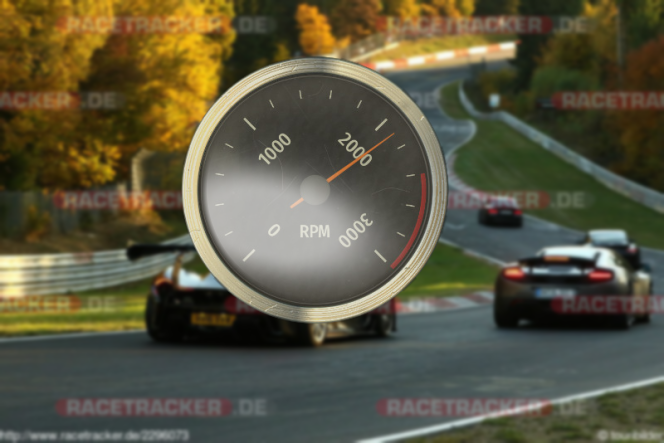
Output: 2100,rpm
